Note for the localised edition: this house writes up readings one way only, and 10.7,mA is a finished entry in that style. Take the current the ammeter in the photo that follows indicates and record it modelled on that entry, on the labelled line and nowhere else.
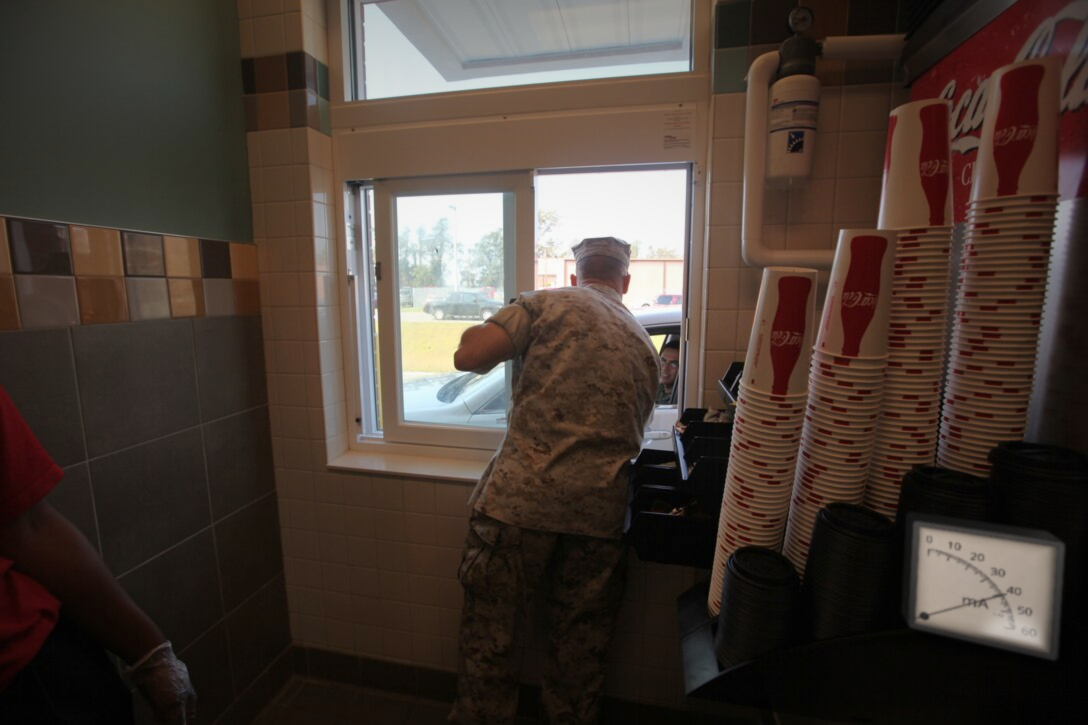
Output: 40,mA
